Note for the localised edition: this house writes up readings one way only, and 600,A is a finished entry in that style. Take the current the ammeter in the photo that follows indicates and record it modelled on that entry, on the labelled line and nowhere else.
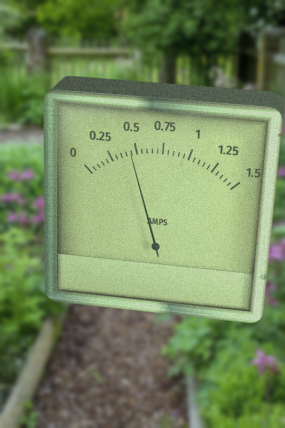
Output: 0.45,A
